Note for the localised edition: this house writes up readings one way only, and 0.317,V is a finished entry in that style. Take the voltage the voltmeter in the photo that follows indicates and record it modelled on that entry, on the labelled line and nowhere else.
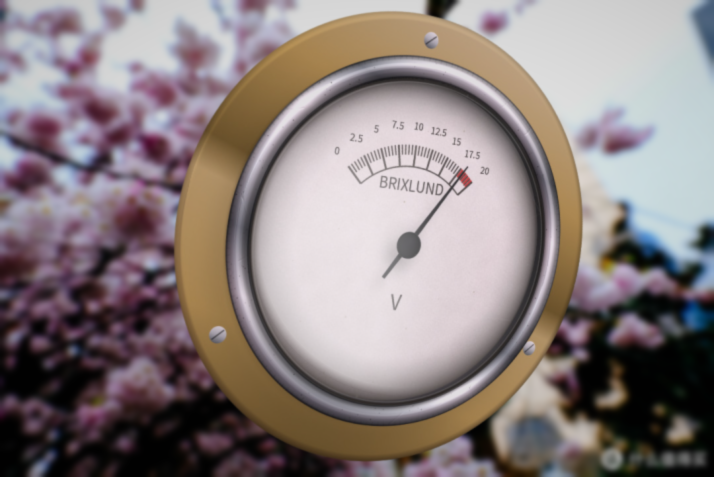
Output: 17.5,V
